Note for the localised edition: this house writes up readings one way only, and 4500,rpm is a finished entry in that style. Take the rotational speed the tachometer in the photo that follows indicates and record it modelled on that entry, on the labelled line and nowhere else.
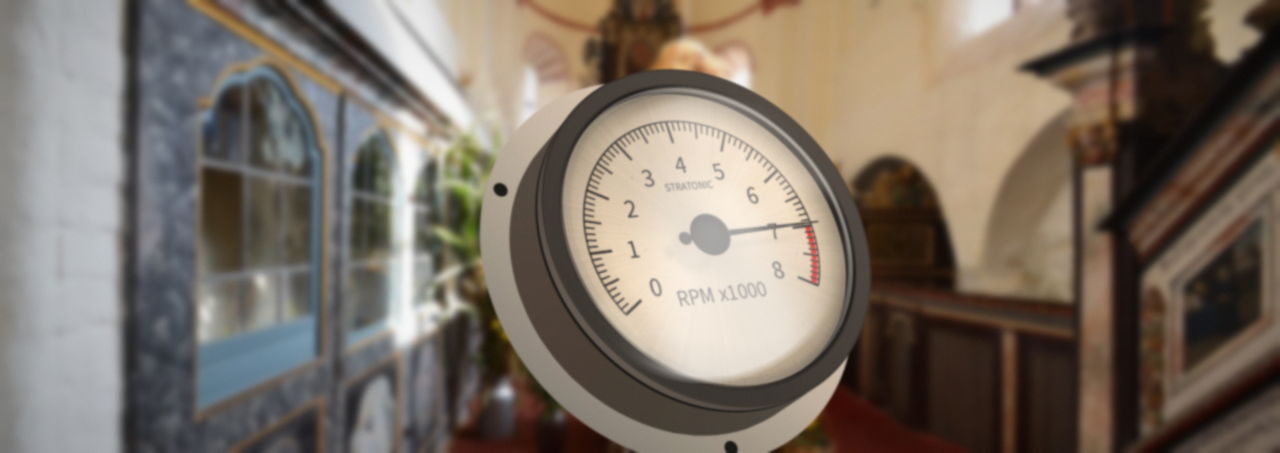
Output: 7000,rpm
